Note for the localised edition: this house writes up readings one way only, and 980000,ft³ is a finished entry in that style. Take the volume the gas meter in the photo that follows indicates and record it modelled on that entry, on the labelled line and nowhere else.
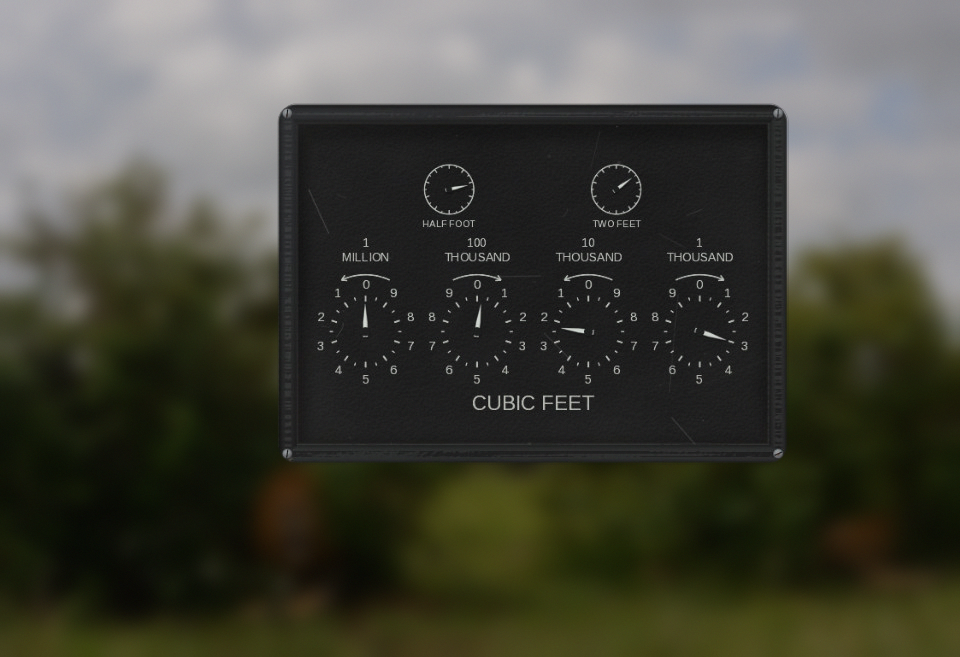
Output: 2300,ft³
